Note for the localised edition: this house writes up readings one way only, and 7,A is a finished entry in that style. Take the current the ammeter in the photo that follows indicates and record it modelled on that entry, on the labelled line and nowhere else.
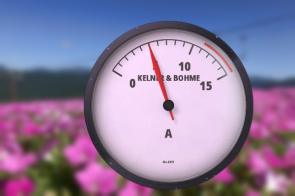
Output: 5,A
